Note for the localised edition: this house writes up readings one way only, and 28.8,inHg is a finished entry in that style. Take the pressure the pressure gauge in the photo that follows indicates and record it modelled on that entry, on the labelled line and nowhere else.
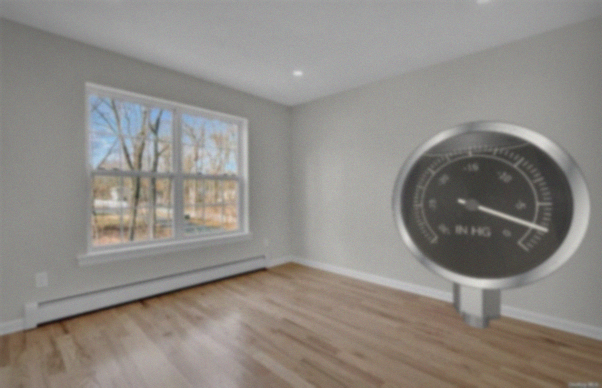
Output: -2.5,inHg
